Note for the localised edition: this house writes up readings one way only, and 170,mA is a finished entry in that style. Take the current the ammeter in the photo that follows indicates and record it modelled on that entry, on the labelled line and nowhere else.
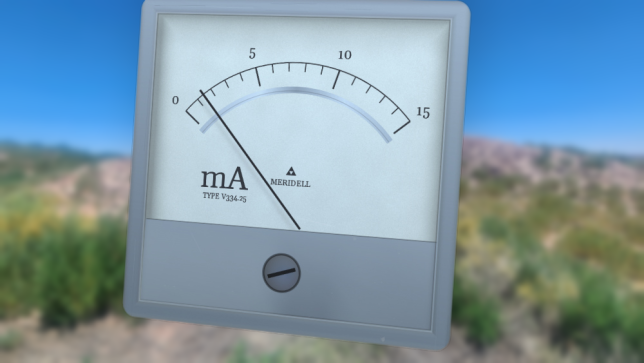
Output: 1.5,mA
